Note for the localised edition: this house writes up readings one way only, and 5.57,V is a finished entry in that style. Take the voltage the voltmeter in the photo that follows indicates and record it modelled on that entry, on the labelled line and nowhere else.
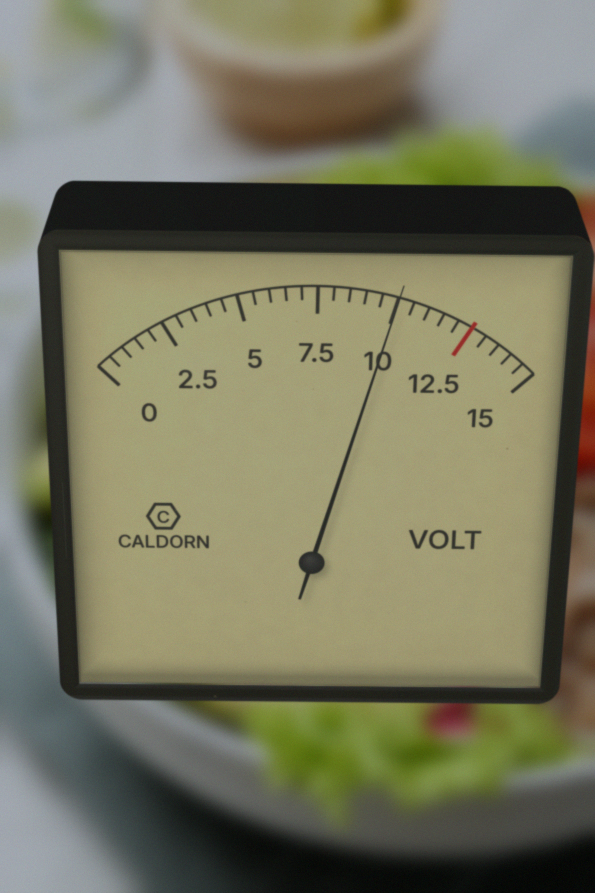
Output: 10,V
